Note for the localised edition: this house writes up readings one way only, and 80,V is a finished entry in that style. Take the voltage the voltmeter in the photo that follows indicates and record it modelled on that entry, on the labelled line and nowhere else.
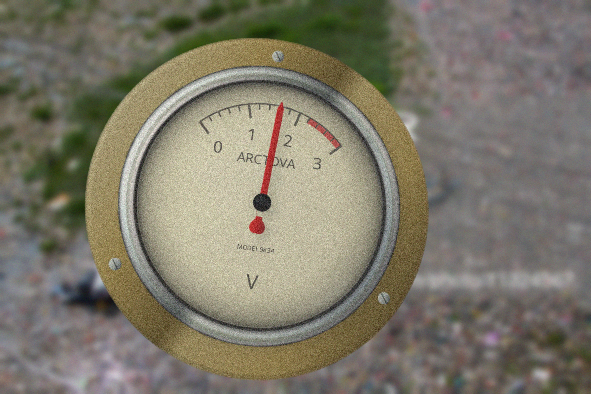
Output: 1.6,V
